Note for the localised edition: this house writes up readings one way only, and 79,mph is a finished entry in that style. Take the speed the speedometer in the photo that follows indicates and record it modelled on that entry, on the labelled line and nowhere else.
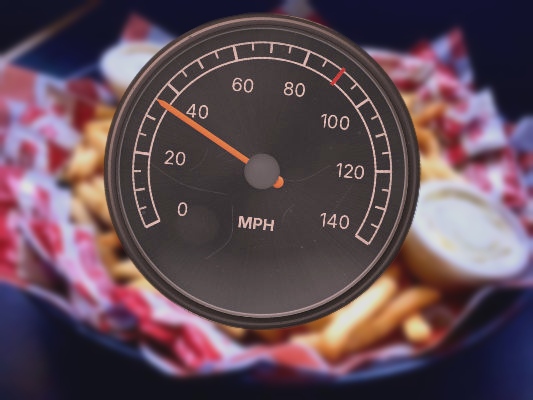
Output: 35,mph
